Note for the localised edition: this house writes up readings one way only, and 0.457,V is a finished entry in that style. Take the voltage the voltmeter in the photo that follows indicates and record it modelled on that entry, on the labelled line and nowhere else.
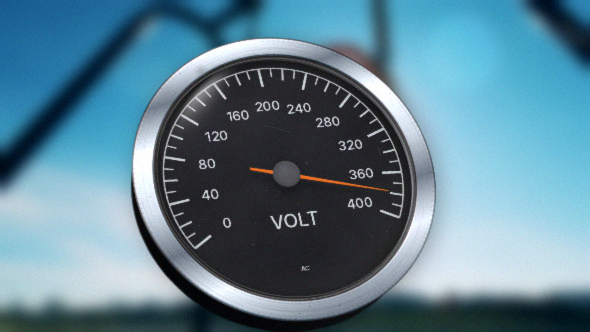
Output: 380,V
